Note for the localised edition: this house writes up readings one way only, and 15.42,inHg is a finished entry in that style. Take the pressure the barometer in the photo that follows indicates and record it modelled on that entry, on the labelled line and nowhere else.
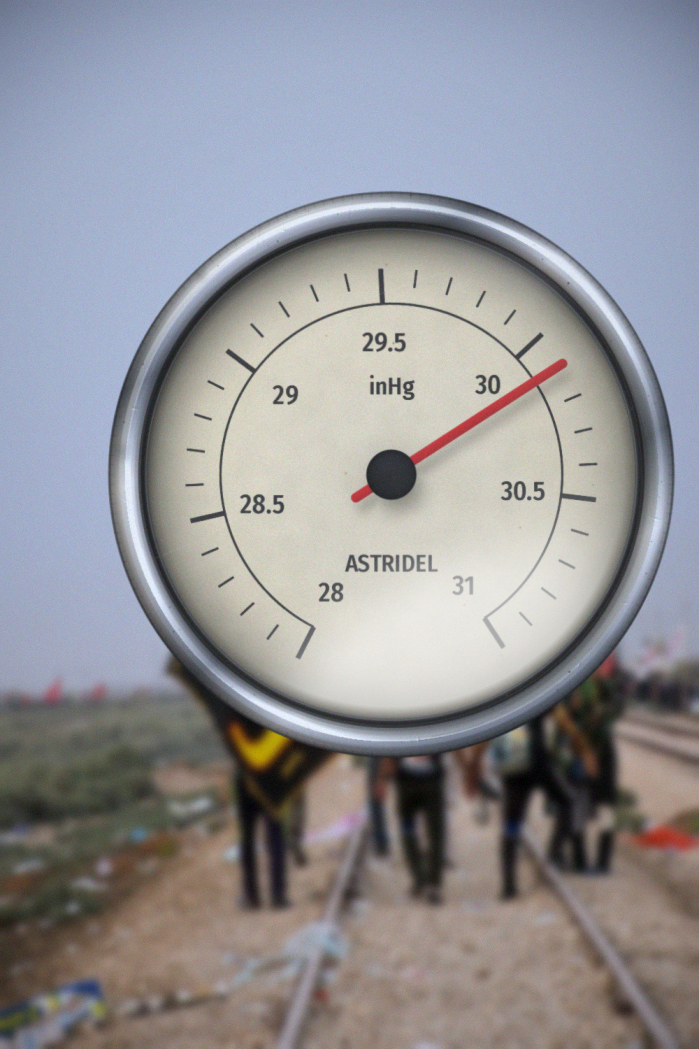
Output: 30.1,inHg
